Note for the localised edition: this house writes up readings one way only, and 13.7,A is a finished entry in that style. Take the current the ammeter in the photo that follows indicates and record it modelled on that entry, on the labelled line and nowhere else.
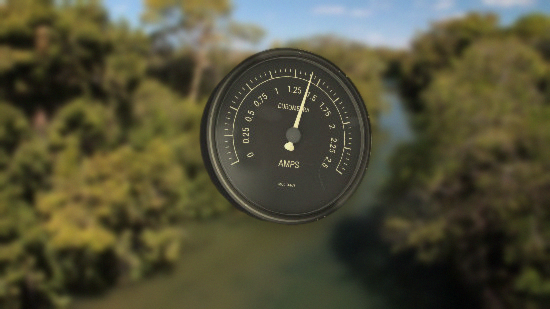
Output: 1.4,A
